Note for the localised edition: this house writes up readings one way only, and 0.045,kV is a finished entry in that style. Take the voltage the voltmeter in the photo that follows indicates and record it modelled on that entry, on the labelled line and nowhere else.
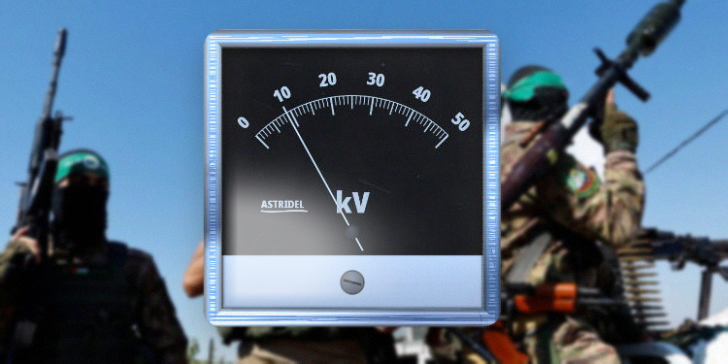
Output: 9,kV
